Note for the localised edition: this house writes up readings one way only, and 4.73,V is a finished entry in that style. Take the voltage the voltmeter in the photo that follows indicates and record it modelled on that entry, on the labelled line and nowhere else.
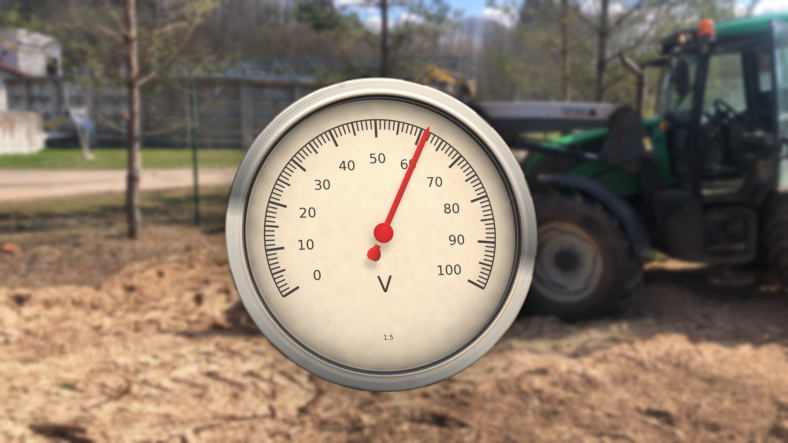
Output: 61,V
